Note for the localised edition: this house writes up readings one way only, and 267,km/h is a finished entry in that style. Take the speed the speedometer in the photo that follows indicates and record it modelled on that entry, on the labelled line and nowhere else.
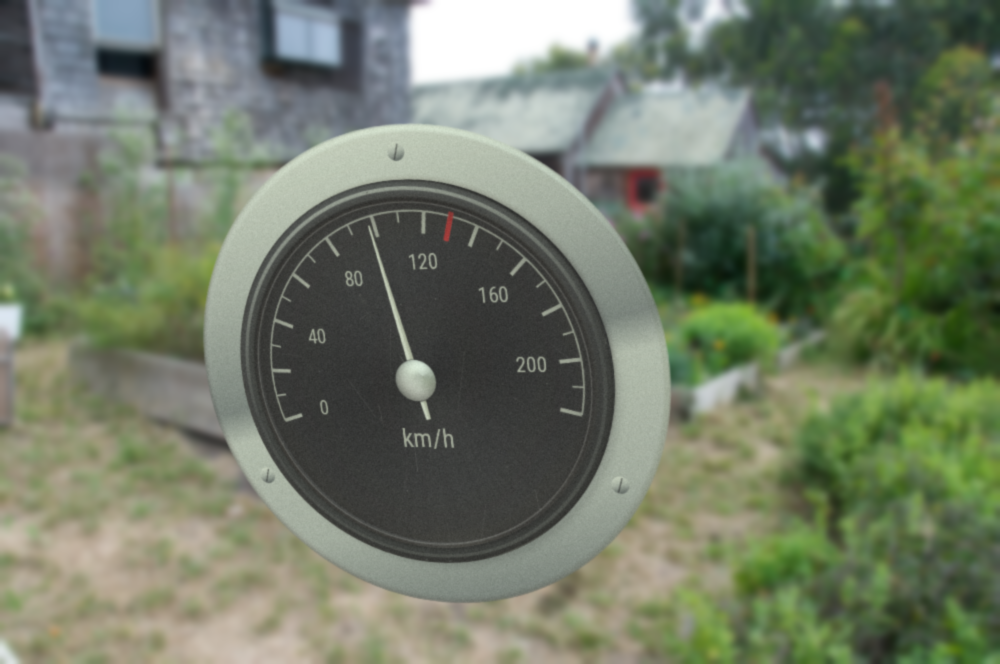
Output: 100,km/h
